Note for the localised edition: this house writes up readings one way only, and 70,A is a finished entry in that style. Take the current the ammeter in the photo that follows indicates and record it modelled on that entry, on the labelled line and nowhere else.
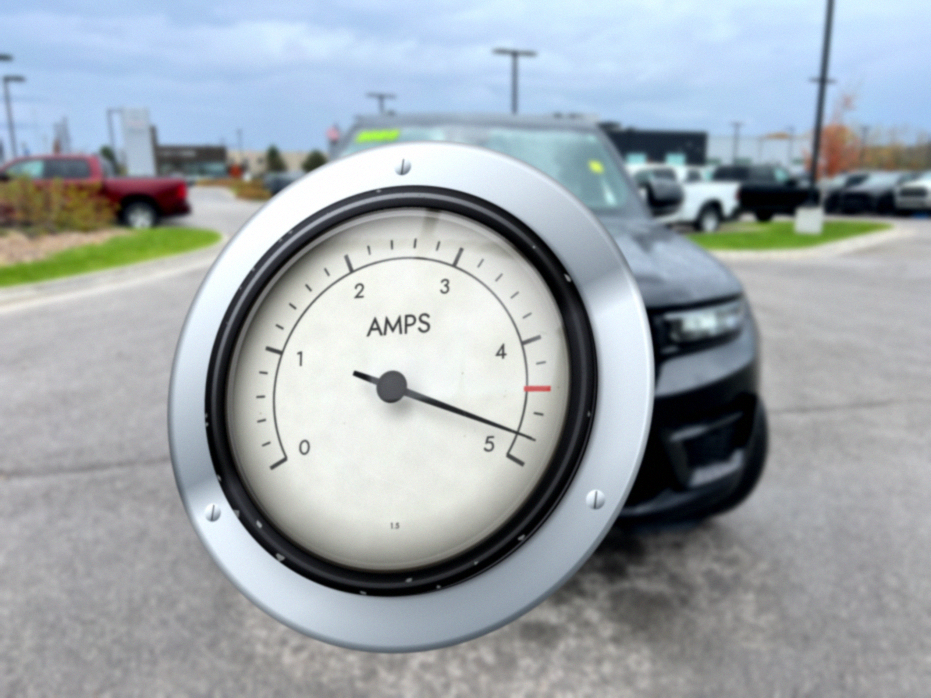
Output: 4.8,A
